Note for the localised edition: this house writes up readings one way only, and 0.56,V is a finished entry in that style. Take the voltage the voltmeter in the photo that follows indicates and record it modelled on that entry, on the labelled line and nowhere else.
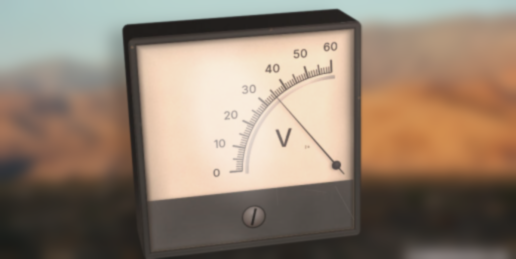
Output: 35,V
